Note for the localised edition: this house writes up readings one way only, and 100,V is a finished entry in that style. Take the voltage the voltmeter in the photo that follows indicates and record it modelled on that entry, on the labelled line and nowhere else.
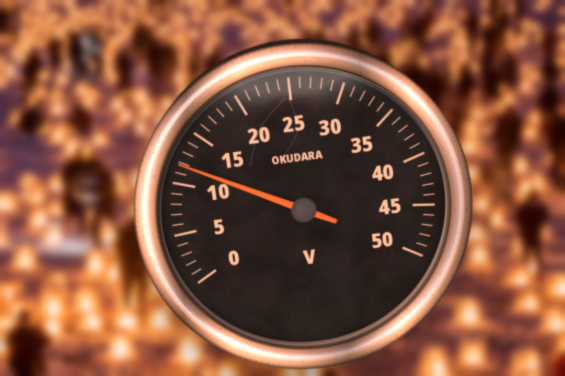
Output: 12,V
